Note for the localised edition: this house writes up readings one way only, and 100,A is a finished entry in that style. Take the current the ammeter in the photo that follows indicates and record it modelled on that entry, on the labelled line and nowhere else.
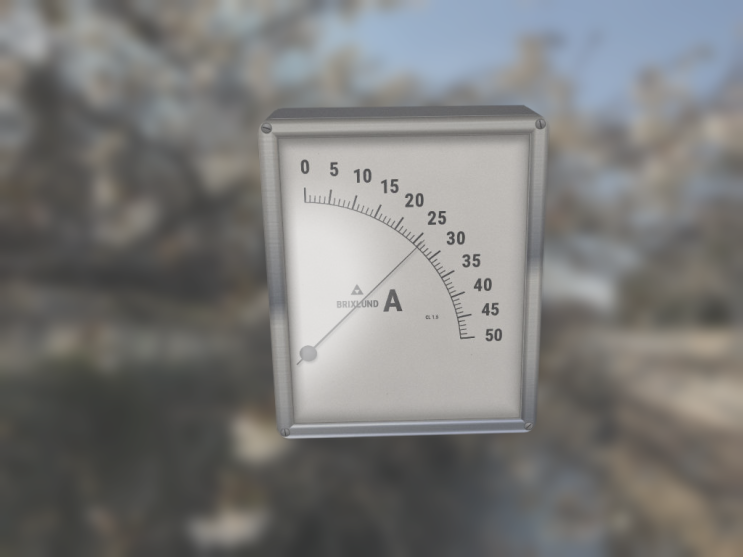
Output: 26,A
